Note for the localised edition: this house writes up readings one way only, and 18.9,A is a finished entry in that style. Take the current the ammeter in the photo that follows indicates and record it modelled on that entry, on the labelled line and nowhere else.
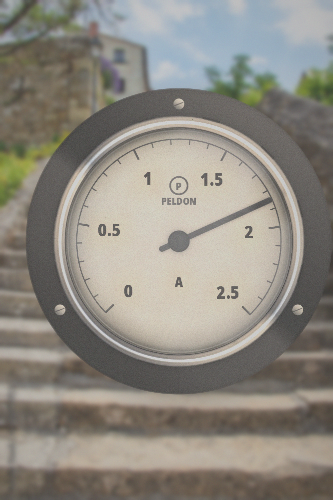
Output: 1.85,A
